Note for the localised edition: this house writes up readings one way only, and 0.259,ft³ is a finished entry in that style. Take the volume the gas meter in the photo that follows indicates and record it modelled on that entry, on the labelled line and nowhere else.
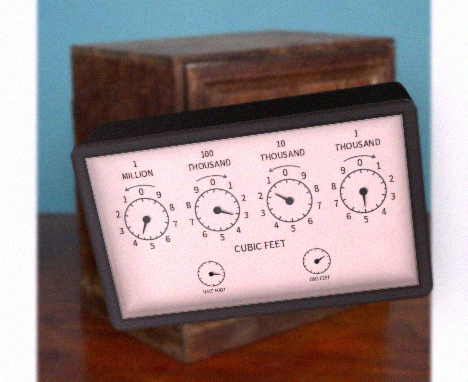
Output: 431500,ft³
